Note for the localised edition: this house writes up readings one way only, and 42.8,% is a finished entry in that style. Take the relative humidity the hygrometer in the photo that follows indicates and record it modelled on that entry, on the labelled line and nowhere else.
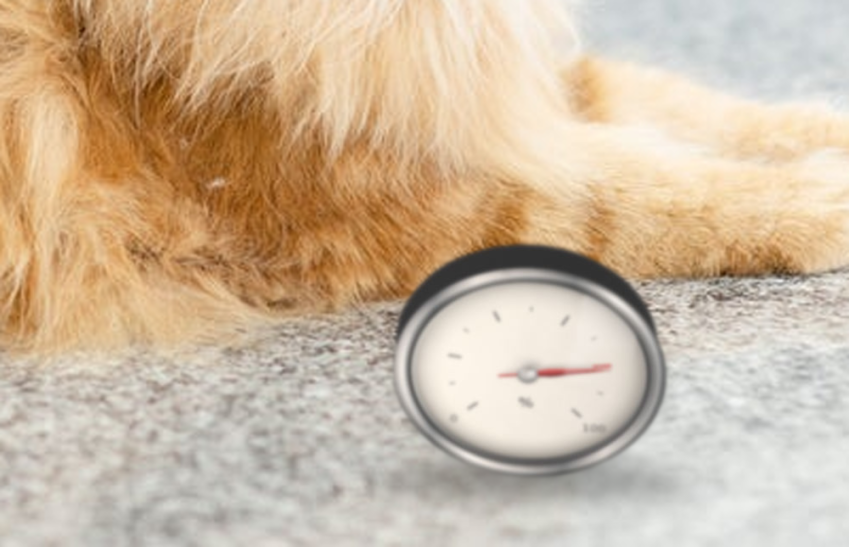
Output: 80,%
